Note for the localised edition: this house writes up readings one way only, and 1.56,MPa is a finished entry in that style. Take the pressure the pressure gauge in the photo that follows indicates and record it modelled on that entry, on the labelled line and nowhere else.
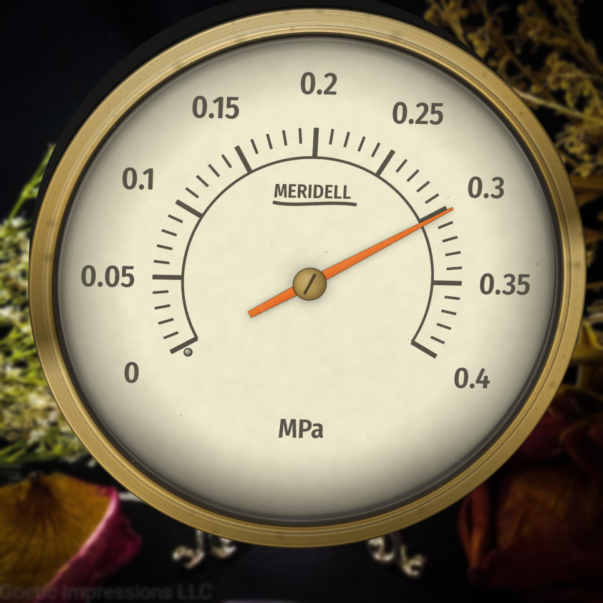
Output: 0.3,MPa
